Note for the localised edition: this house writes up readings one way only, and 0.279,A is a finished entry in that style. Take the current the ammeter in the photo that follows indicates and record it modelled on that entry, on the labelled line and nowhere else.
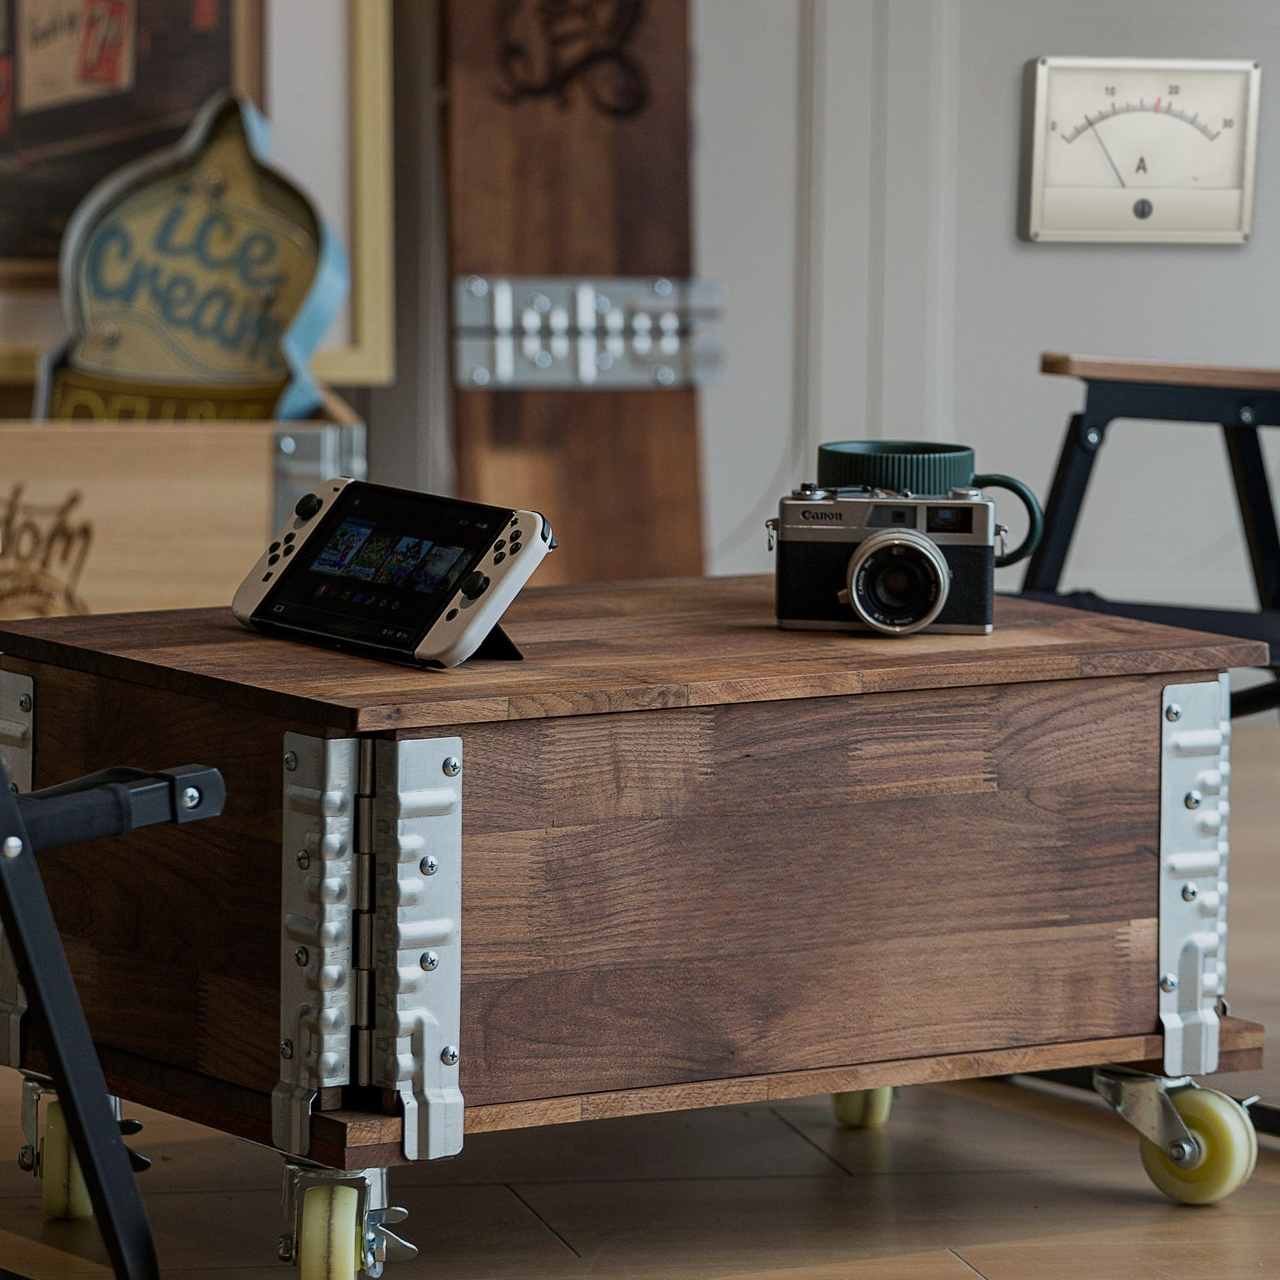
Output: 5,A
